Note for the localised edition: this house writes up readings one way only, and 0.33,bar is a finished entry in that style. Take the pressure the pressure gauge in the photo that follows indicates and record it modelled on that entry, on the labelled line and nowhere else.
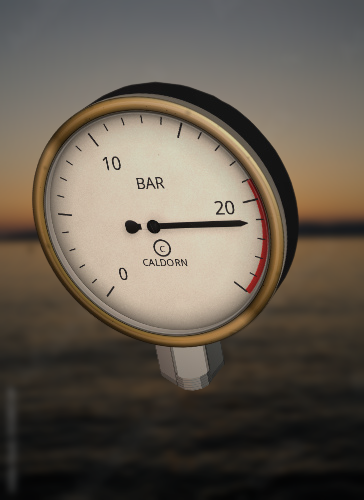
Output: 21,bar
